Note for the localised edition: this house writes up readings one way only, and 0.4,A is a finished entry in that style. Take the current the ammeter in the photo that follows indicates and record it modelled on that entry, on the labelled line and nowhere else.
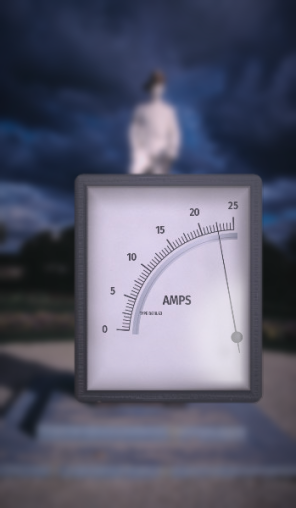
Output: 22.5,A
